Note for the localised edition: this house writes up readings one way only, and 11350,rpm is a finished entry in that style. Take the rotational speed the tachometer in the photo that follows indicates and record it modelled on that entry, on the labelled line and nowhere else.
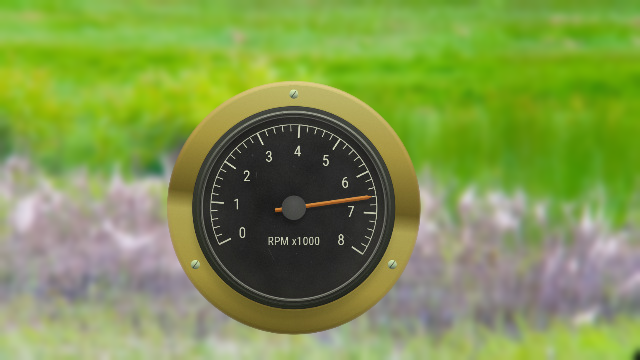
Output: 6600,rpm
